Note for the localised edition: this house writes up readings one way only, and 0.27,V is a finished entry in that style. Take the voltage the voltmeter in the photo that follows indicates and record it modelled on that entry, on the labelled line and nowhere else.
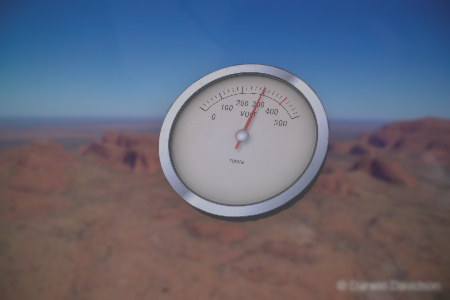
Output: 300,V
